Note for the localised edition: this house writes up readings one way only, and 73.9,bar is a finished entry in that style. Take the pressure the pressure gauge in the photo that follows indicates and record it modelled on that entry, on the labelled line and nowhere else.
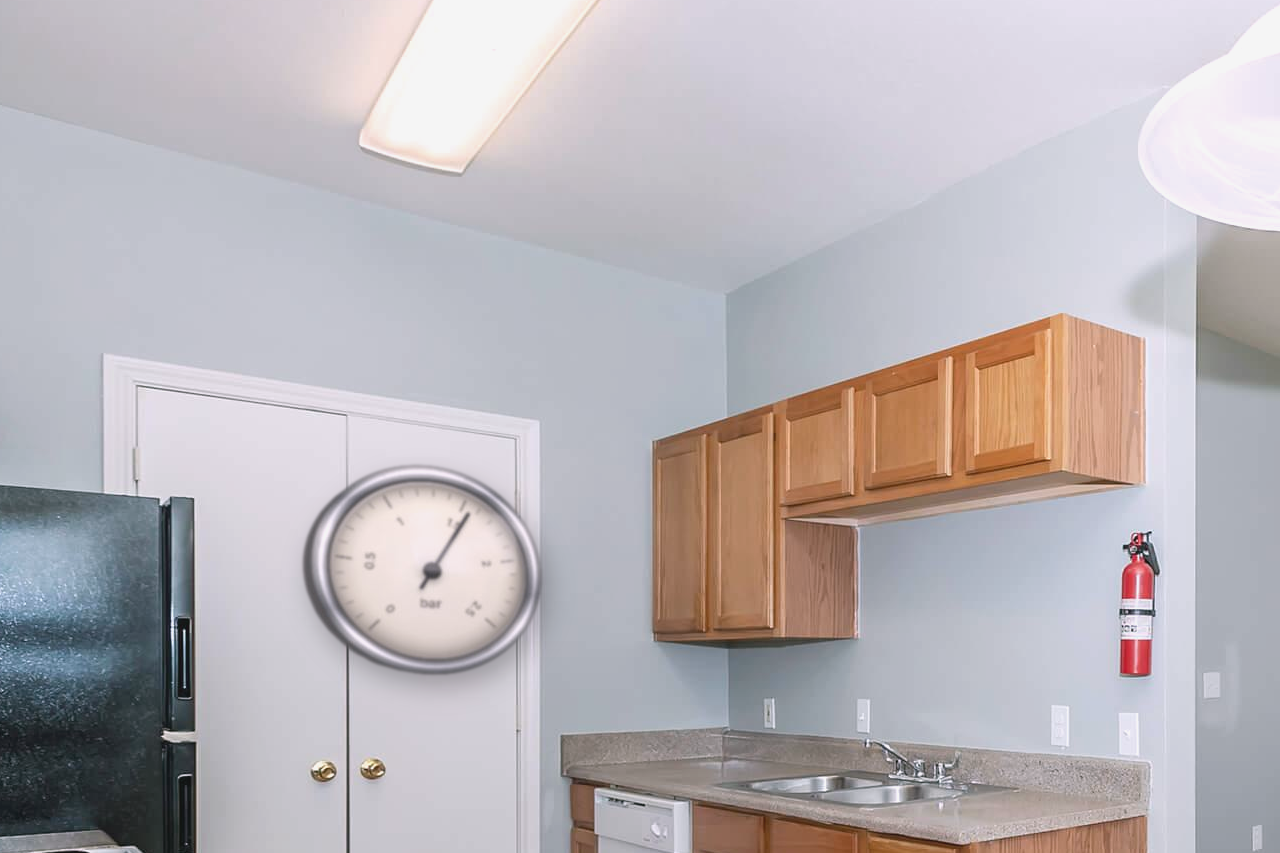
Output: 1.55,bar
